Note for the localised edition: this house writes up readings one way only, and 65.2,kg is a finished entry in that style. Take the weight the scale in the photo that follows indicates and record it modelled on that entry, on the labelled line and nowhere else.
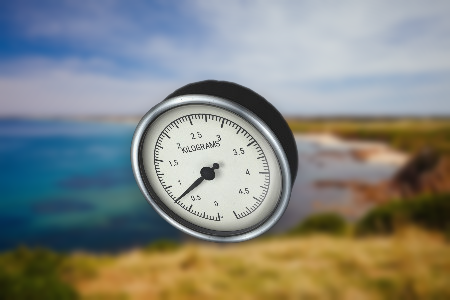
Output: 0.75,kg
